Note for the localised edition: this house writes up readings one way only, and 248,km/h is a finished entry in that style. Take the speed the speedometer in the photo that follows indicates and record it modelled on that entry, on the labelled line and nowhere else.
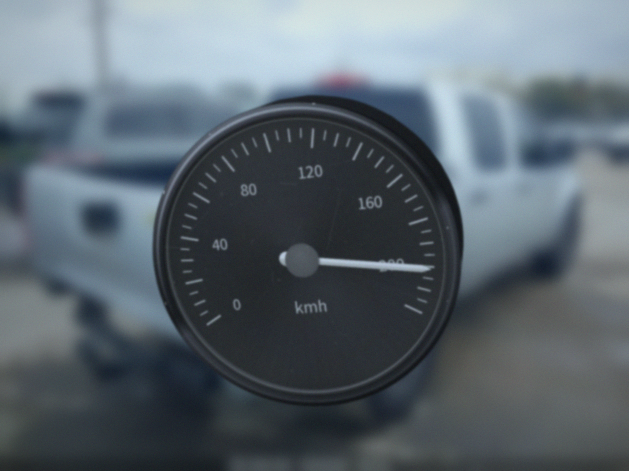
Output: 200,km/h
